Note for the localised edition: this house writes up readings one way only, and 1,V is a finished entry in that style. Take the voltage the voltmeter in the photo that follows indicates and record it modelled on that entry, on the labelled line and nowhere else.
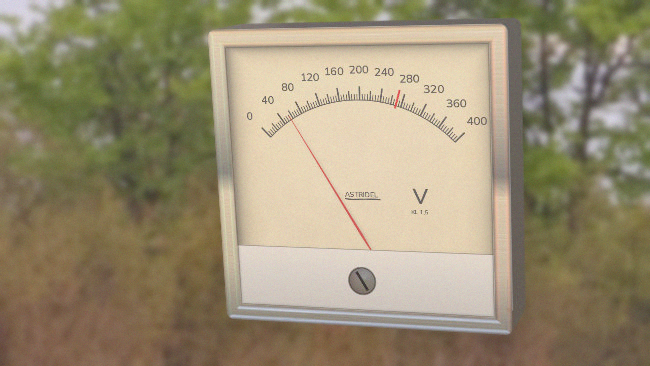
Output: 60,V
